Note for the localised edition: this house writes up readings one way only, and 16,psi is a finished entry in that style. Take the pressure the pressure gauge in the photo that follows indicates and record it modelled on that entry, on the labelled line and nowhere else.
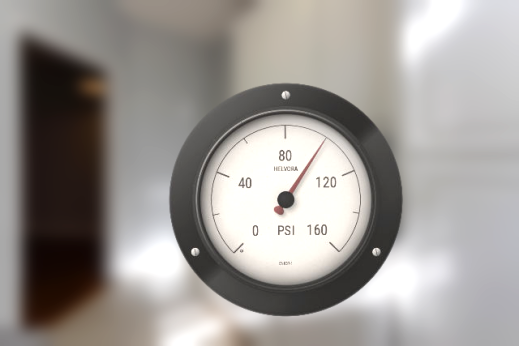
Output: 100,psi
